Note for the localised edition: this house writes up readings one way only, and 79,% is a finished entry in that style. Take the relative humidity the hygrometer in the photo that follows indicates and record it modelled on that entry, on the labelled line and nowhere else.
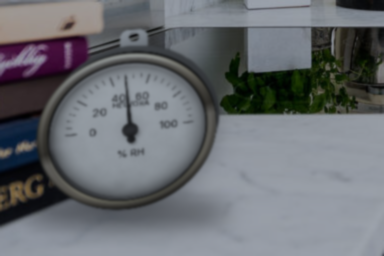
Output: 48,%
